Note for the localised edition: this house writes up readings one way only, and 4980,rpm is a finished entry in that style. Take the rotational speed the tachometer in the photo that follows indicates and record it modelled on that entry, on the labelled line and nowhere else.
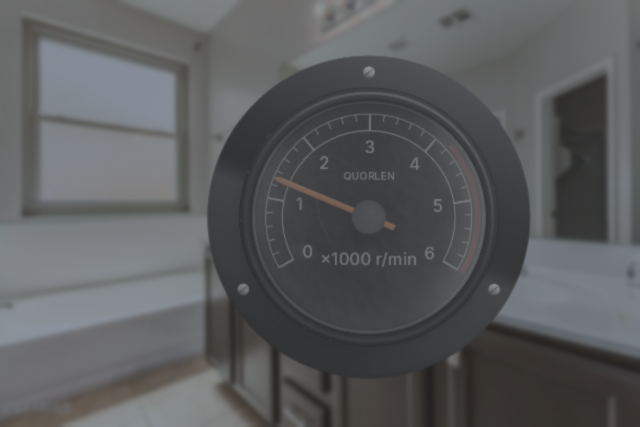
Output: 1300,rpm
